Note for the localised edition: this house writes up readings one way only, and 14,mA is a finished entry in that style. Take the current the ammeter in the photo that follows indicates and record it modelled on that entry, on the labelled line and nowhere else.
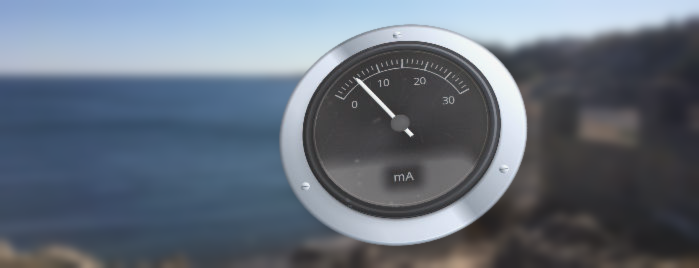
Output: 5,mA
